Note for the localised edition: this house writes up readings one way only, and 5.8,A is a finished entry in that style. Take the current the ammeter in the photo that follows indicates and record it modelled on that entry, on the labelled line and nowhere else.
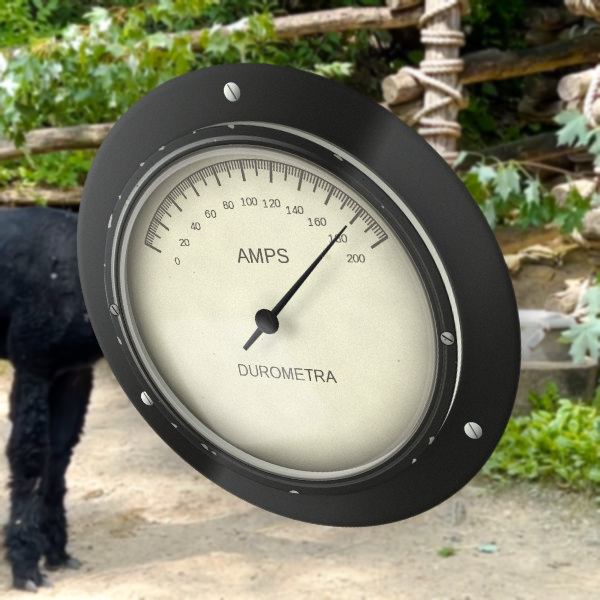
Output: 180,A
